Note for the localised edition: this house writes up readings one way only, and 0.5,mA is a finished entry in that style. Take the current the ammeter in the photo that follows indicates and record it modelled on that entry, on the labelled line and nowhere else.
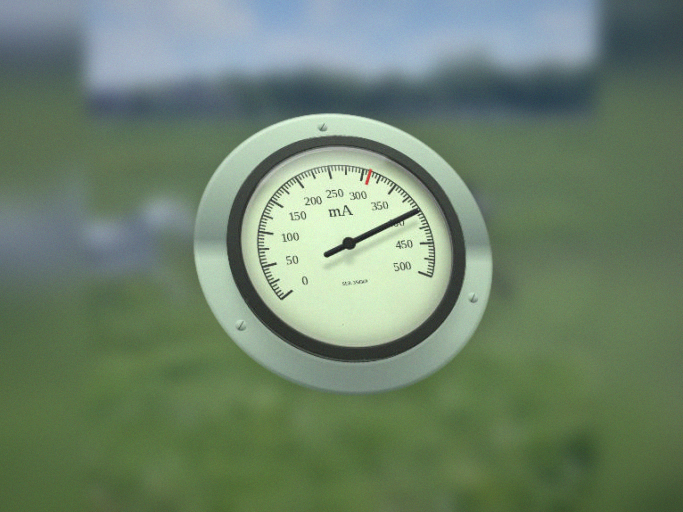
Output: 400,mA
